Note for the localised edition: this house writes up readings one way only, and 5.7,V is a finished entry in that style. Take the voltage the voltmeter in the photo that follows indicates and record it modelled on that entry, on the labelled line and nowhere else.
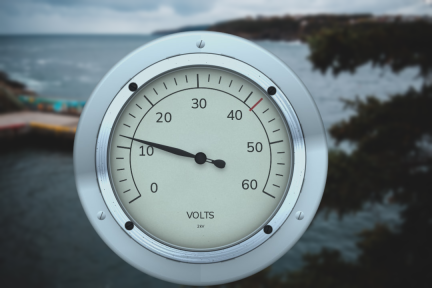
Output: 12,V
